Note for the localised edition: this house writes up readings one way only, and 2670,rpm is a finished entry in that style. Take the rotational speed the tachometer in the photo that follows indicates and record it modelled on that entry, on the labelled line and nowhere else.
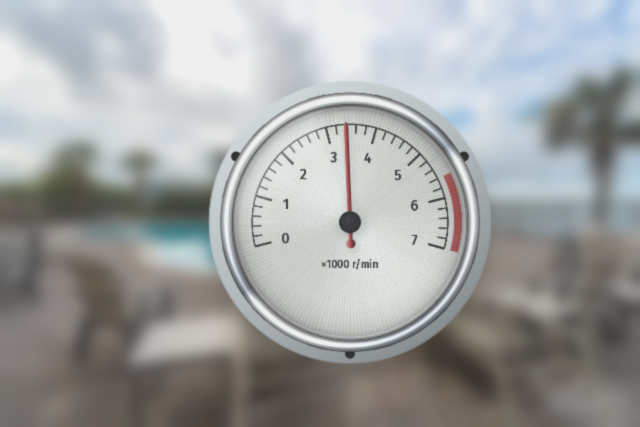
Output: 3400,rpm
